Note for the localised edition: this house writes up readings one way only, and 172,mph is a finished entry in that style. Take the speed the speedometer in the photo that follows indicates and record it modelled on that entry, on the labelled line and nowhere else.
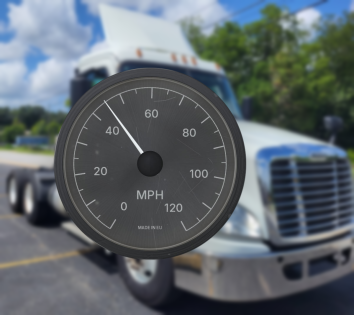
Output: 45,mph
